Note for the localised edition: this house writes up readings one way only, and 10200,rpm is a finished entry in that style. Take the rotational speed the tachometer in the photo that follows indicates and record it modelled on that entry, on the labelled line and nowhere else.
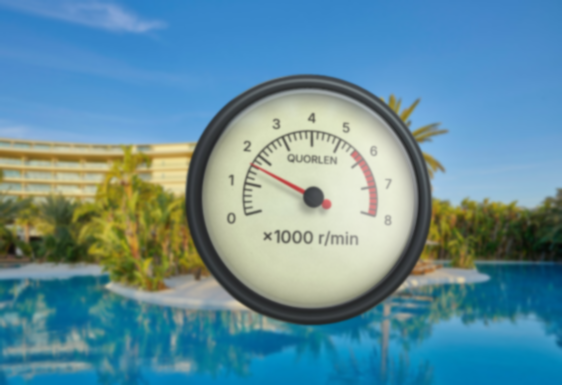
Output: 1600,rpm
